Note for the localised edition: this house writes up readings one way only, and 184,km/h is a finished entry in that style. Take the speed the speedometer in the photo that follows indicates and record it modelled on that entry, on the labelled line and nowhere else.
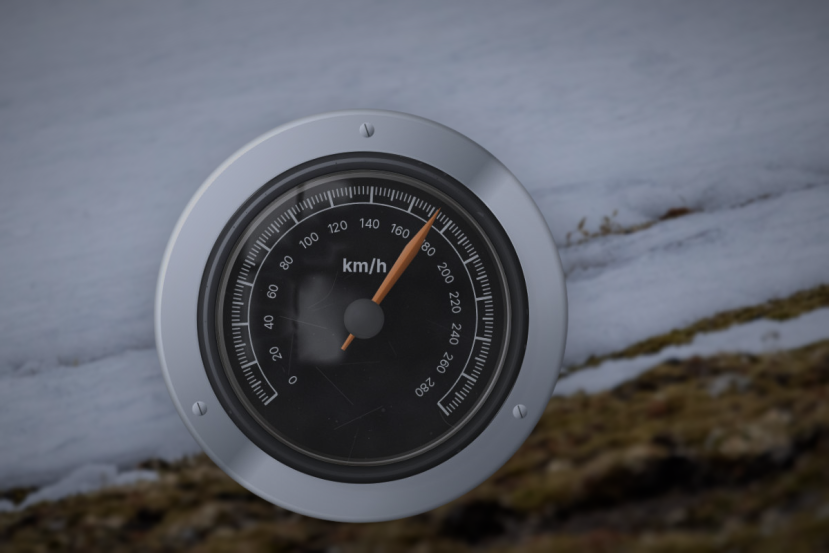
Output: 172,km/h
